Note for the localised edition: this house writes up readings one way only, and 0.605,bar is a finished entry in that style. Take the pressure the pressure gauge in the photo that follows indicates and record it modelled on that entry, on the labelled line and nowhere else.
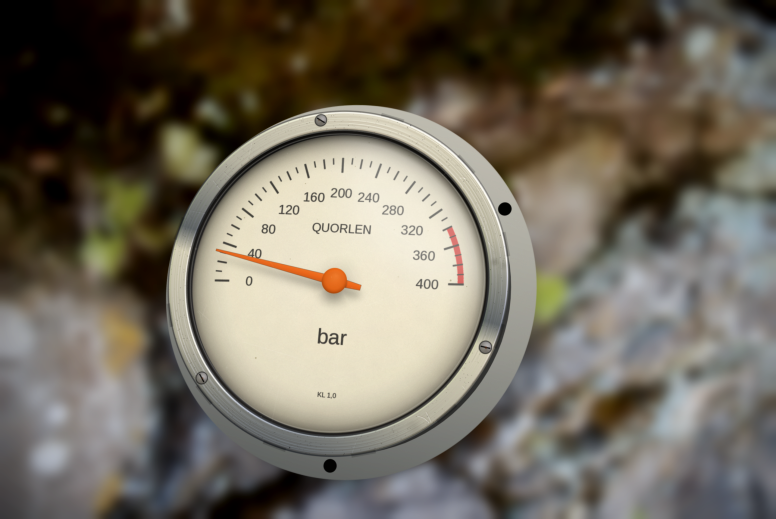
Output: 30,bar
